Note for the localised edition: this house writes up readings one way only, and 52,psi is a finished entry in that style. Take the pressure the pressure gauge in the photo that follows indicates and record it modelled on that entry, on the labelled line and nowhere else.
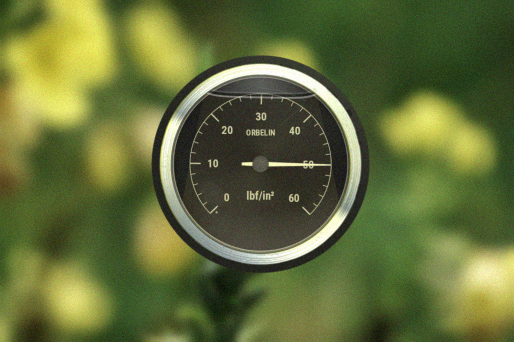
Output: 50,psi
